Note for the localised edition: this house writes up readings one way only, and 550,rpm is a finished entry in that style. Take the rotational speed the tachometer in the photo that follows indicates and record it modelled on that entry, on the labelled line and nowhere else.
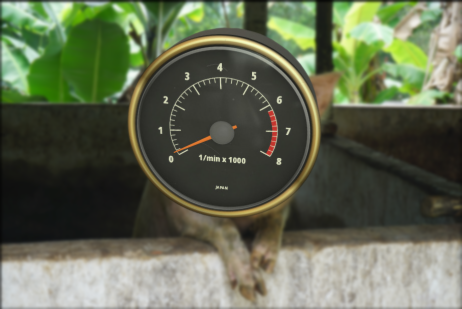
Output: 200,rpm
